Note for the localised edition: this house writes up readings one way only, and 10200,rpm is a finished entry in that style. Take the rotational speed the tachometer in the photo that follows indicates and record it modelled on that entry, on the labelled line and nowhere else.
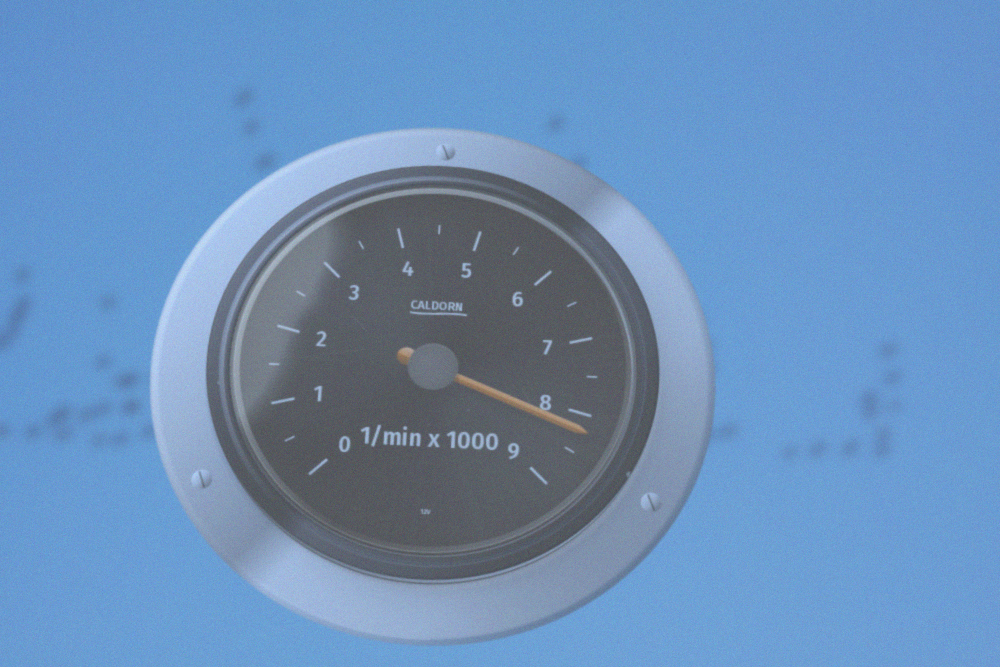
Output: 8250,rpm
